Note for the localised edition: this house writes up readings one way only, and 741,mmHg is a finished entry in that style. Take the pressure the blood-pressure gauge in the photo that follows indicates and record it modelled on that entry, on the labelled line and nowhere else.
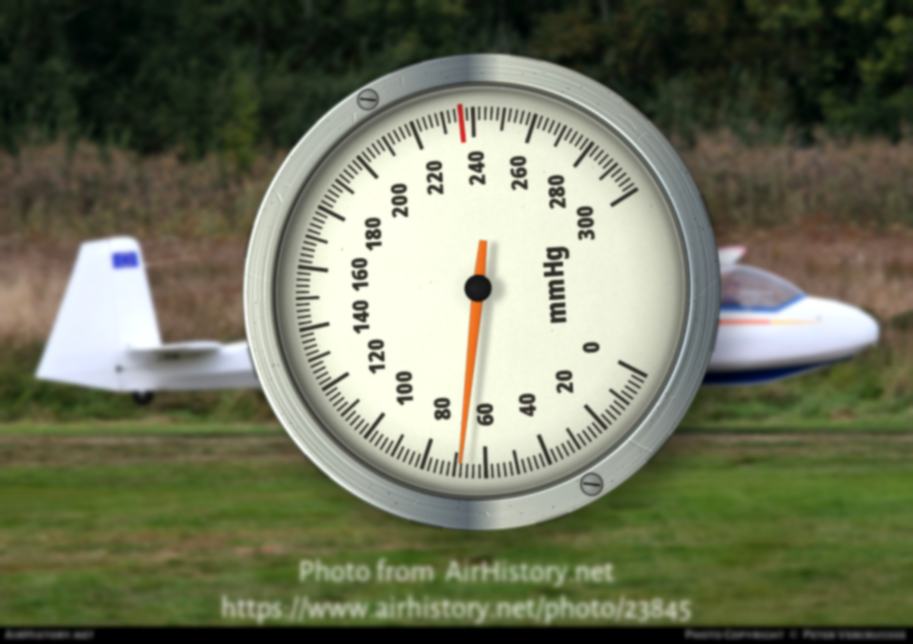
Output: 68,mmHg
